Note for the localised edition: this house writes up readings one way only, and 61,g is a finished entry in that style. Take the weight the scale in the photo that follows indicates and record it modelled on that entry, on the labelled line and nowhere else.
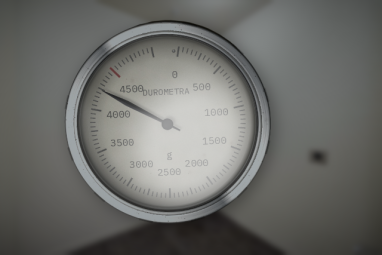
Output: 4250,g
